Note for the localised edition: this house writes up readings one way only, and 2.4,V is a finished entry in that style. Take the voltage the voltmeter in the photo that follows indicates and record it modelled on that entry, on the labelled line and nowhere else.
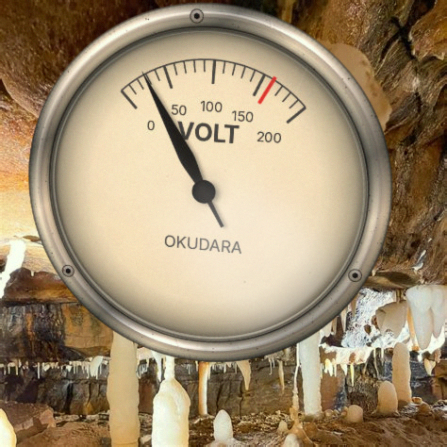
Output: 30,V
